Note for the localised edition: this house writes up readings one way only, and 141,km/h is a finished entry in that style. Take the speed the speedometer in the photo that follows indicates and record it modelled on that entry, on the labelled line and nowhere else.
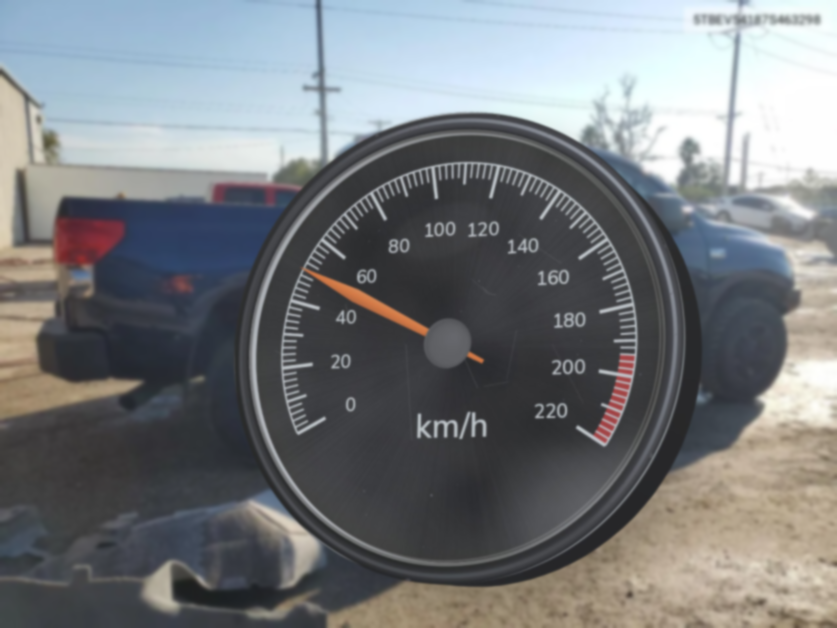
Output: 50,km/h
